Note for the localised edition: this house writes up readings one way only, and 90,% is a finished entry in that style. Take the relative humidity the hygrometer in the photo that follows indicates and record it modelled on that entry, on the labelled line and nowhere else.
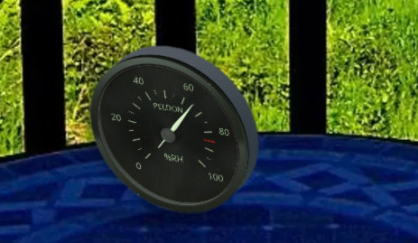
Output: 65,%
